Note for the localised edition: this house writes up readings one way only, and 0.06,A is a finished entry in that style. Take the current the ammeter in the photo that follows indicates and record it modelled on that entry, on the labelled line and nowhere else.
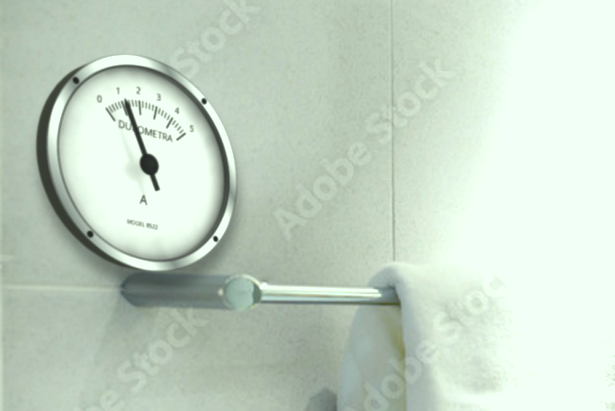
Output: 1,A
